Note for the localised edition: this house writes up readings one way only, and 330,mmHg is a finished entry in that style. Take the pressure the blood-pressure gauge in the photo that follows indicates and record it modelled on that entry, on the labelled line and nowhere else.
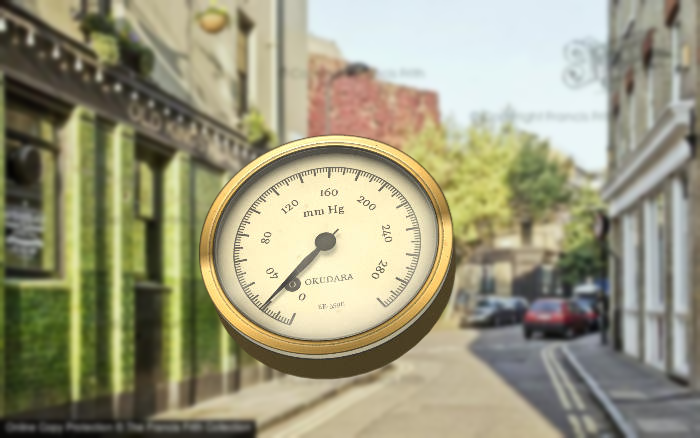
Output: 20,mmHg
